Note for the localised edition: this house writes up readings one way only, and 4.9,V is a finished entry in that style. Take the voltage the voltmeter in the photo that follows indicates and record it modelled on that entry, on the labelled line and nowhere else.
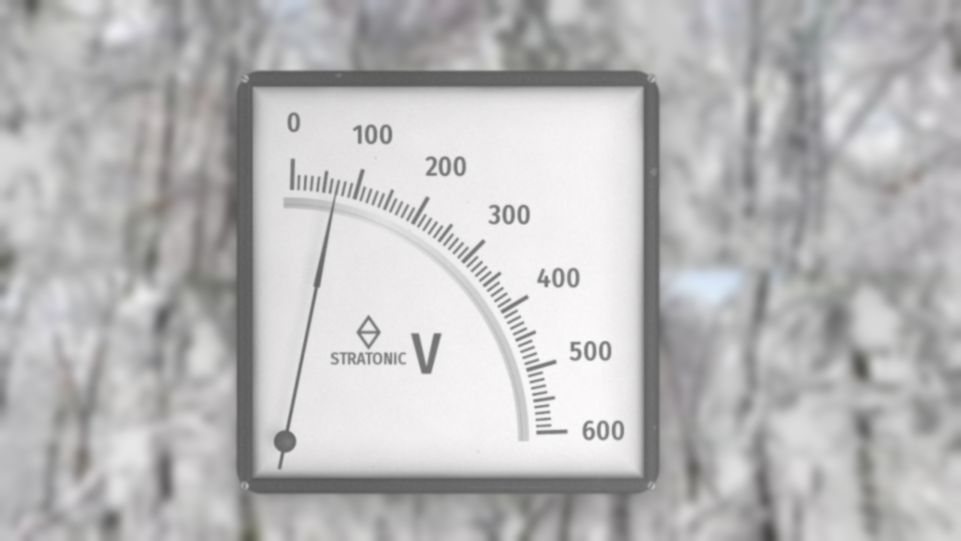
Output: 70,V
